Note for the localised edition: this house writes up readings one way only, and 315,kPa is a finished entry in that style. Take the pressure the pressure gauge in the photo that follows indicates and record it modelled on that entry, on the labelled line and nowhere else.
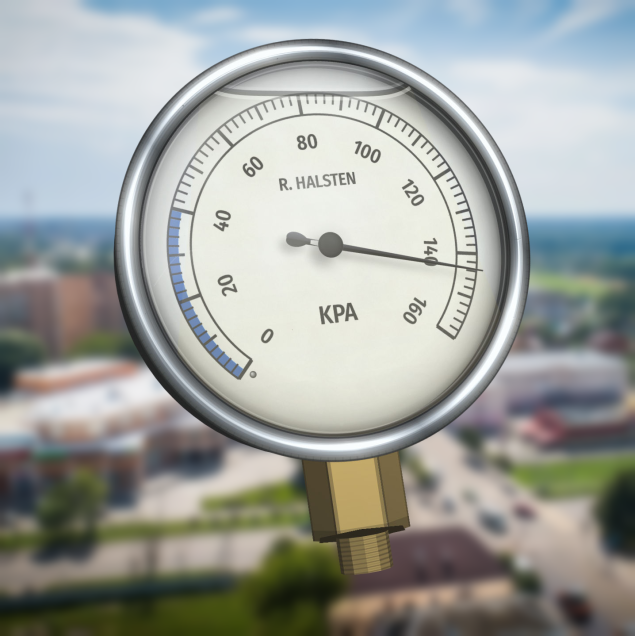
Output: 144,kPa
